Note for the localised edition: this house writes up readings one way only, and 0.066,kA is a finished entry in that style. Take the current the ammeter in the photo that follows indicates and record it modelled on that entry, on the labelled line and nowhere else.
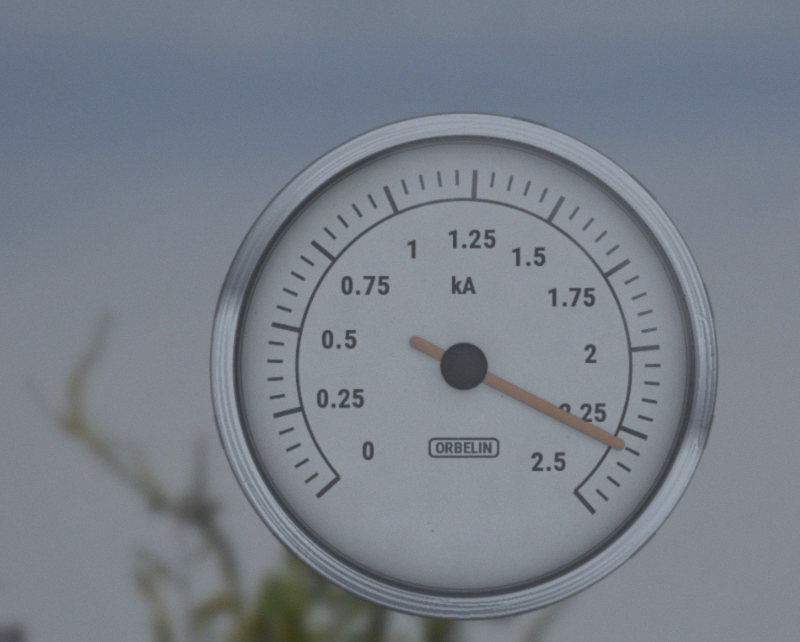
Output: 2.3,kA
